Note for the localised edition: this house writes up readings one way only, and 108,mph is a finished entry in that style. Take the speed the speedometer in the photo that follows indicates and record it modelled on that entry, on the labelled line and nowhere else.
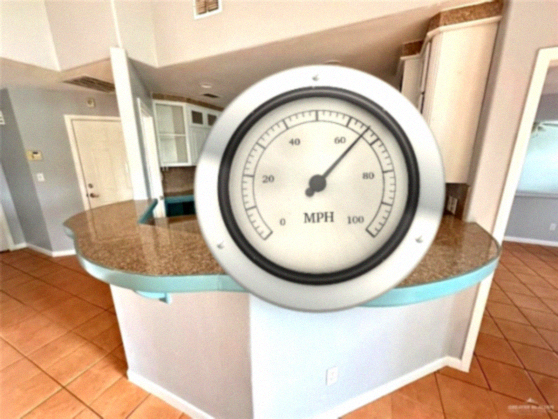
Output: 66,mph
